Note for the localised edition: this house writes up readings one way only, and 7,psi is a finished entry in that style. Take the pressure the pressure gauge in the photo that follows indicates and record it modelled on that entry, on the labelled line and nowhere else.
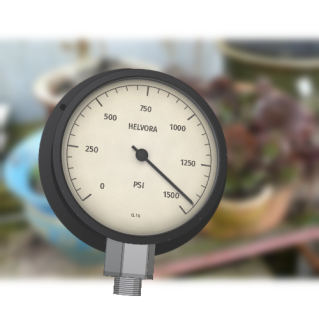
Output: 1450,psi
